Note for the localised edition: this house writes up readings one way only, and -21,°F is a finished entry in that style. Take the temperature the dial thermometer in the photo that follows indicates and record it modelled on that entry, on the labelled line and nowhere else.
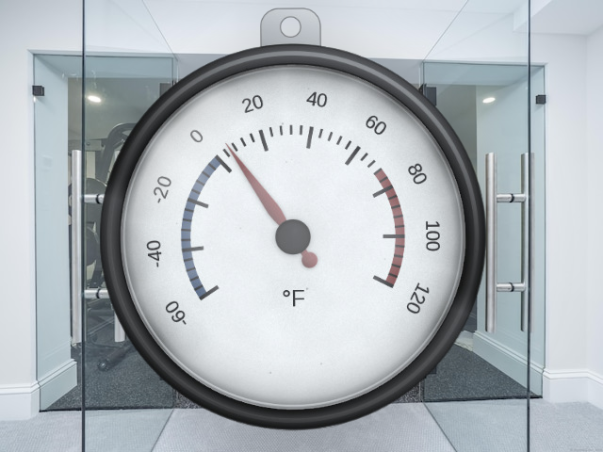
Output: 6,°F
